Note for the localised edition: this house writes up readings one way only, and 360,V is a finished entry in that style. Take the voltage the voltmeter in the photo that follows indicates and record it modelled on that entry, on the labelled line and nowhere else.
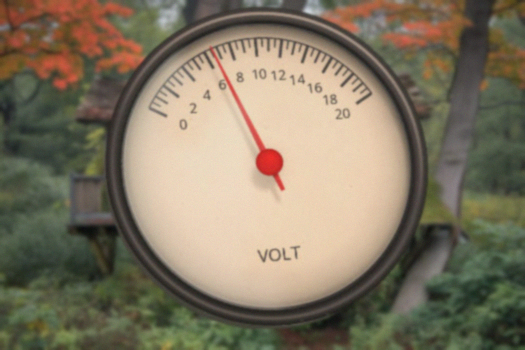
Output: 6.5,V
